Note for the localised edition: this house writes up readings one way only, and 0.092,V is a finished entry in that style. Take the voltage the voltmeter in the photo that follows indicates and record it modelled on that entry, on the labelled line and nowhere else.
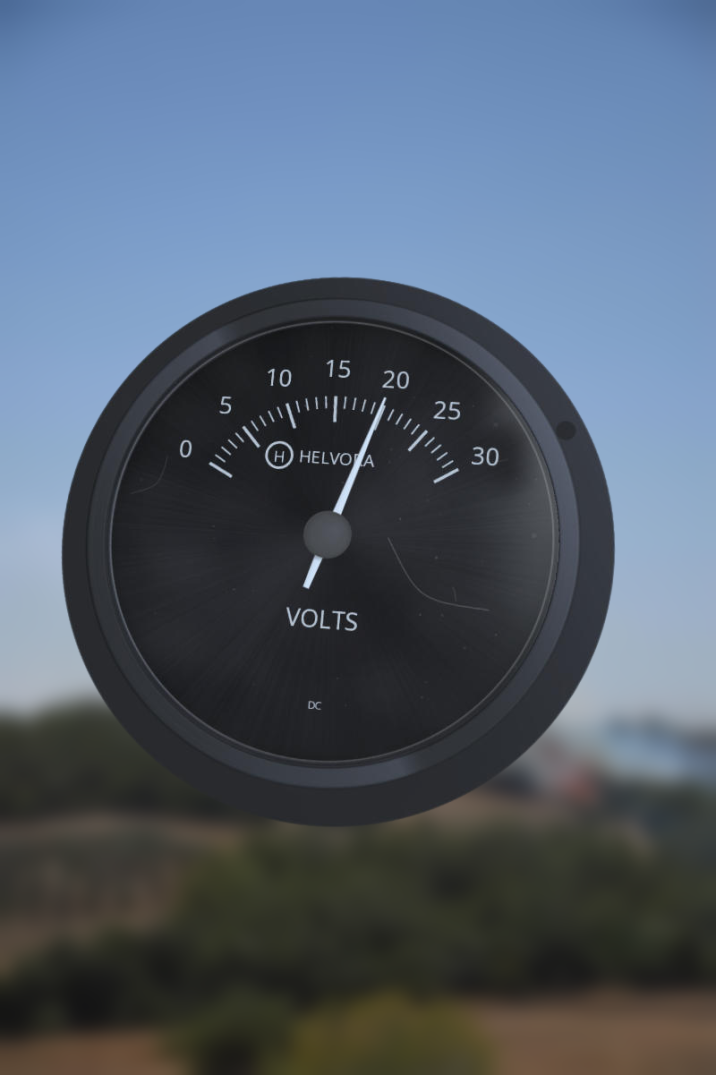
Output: 20,V
